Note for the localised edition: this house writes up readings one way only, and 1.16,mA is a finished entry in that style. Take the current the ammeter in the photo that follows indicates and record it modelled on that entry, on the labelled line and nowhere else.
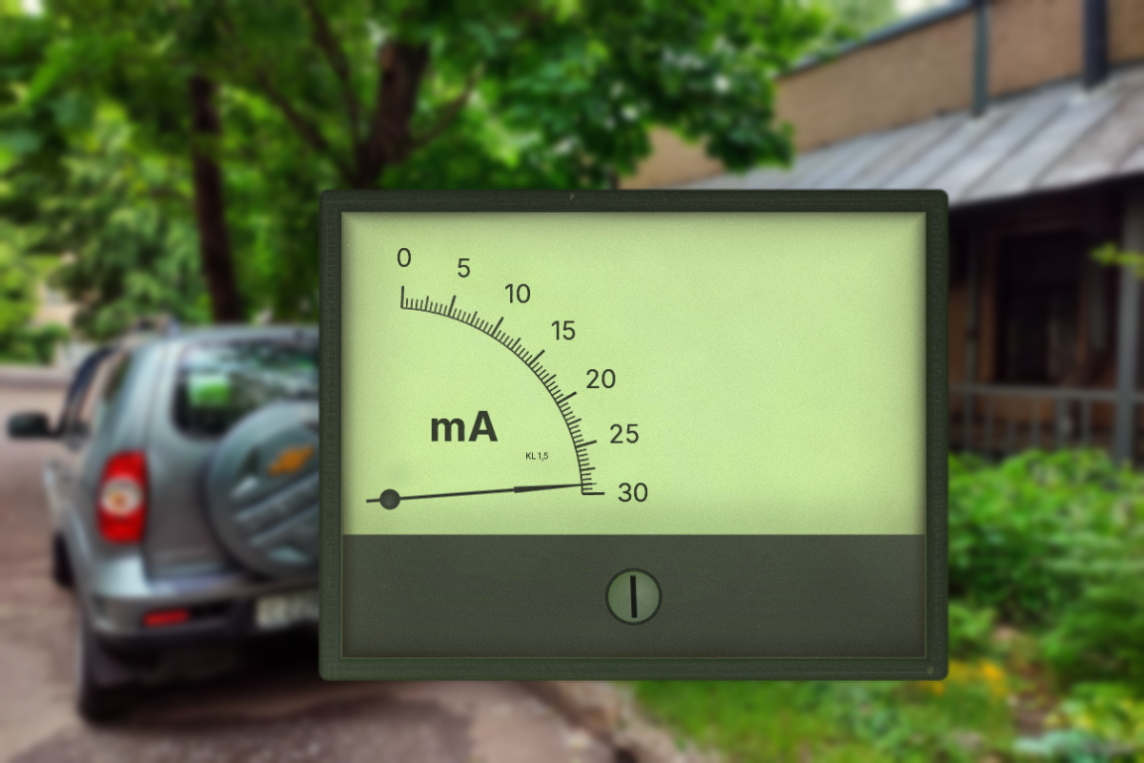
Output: 29,mA
